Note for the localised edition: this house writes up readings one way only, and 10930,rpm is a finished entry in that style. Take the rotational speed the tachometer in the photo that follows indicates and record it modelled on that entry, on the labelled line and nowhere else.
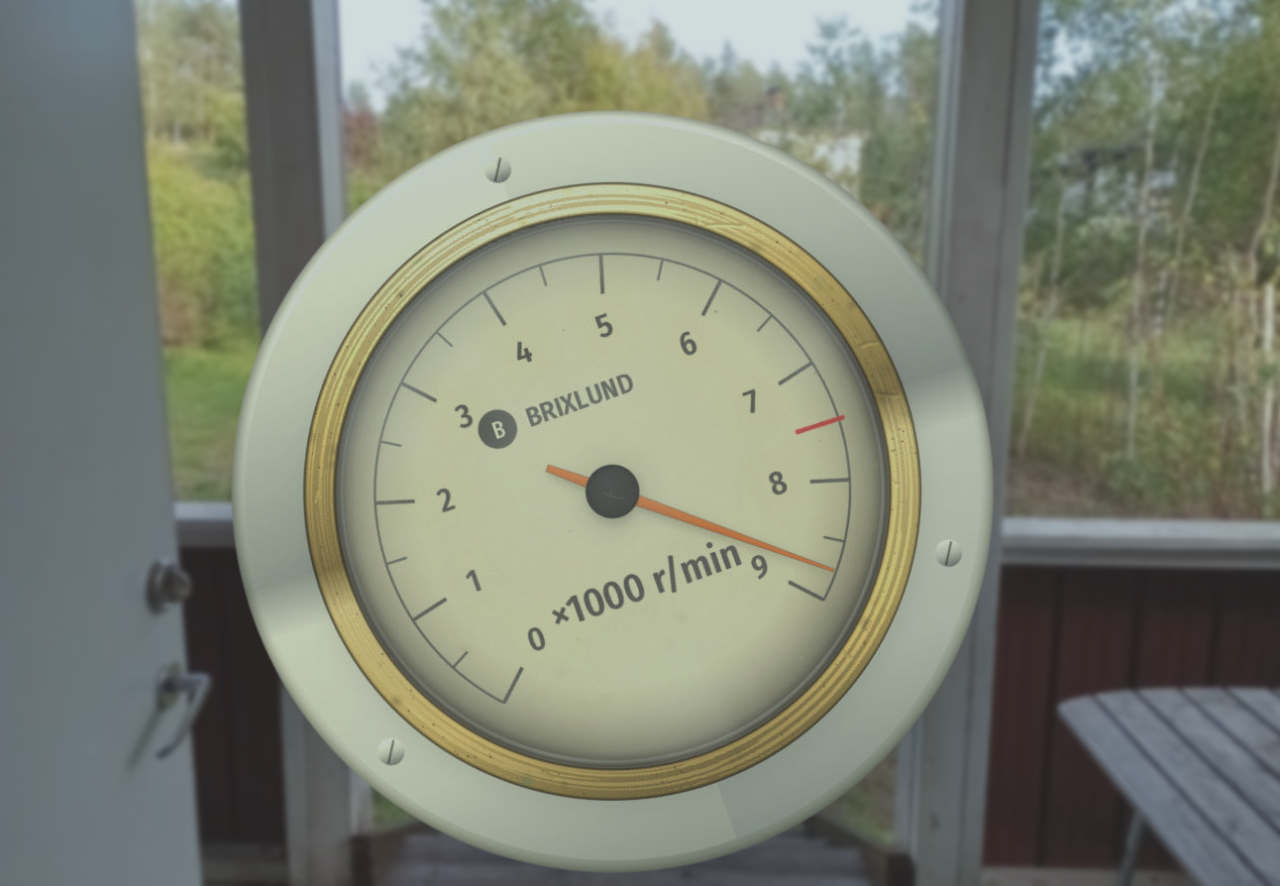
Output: 8750,rpm
